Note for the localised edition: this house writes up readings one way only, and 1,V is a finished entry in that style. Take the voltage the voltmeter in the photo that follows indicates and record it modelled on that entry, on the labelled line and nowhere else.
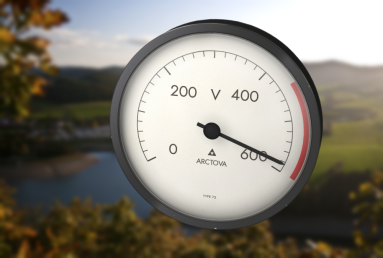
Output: 580,V
